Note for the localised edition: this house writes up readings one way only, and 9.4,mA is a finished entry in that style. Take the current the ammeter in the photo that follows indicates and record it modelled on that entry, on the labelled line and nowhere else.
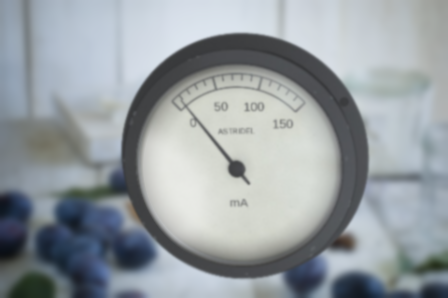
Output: 10,mA
